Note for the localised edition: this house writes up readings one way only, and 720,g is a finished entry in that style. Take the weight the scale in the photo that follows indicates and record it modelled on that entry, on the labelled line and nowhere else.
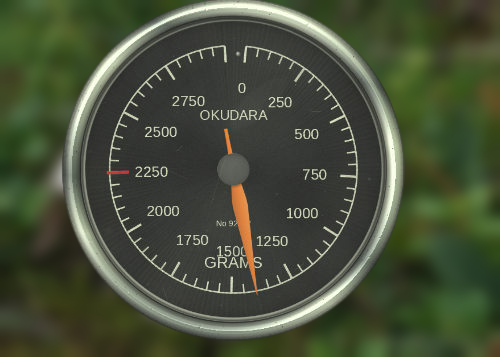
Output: 1400,g
